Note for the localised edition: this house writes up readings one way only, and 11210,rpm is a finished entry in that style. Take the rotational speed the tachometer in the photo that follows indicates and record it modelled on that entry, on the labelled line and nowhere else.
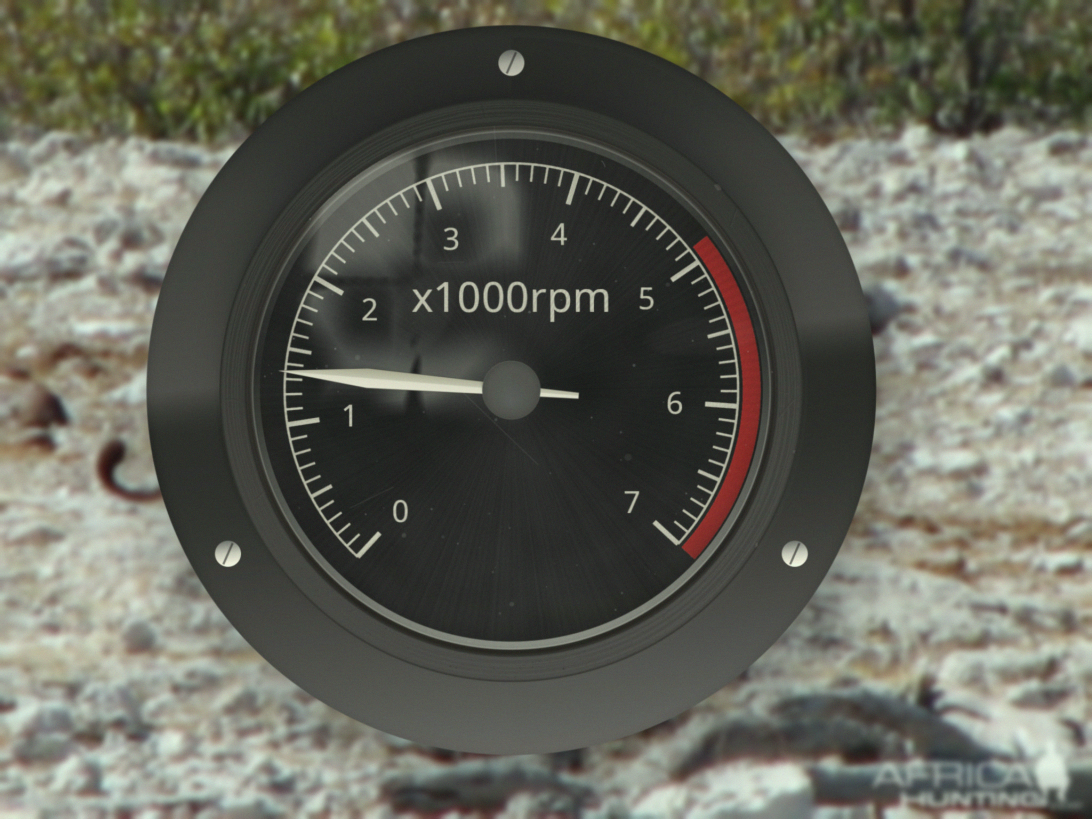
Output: 1350,rpm
